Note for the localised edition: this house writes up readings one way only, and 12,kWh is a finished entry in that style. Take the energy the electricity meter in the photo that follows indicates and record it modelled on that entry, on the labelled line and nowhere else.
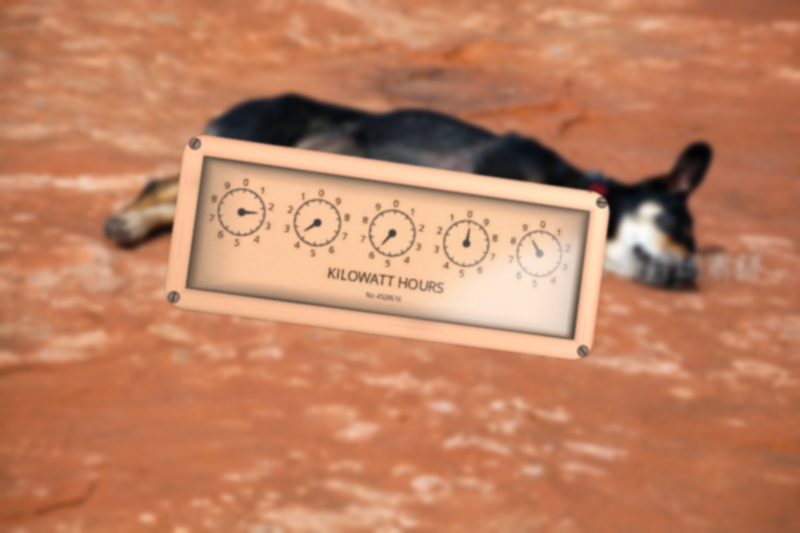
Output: 23599,kWh
